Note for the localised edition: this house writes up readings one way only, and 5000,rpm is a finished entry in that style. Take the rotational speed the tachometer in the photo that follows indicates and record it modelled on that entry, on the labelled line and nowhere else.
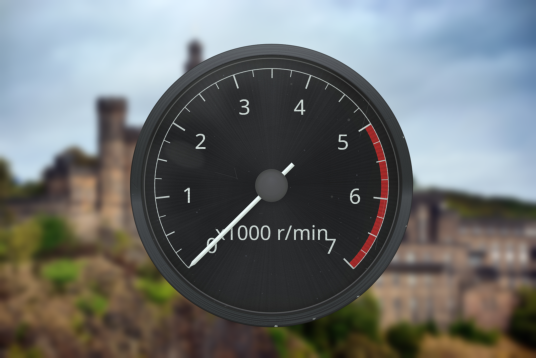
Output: 0,rpm
